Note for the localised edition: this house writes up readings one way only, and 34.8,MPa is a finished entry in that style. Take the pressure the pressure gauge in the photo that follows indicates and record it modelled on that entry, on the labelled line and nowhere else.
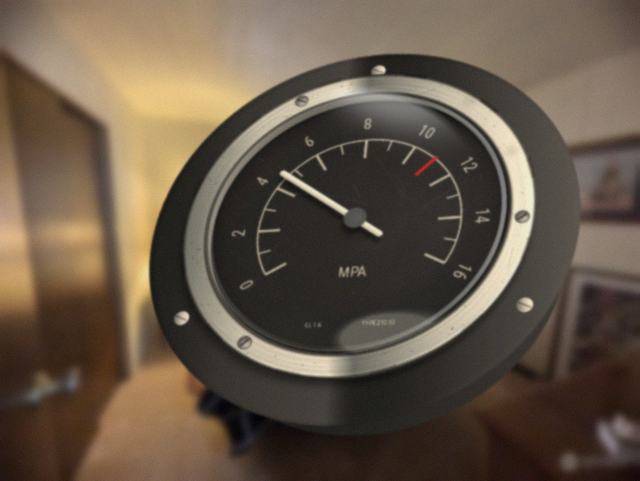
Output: 4.5,MPa
